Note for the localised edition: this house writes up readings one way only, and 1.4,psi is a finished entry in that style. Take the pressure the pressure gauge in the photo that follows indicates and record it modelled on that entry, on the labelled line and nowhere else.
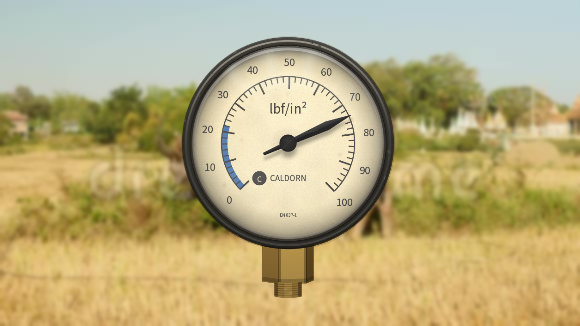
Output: 74,psi
